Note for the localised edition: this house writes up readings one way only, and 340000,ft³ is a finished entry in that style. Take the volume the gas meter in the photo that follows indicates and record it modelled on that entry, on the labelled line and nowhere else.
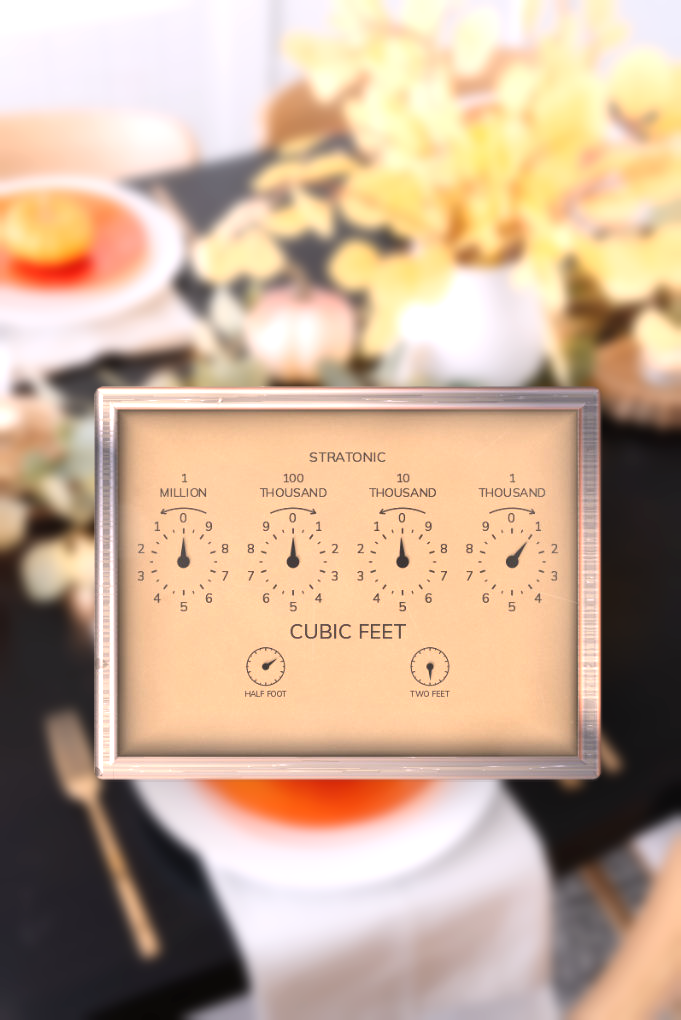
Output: 100,ft³
